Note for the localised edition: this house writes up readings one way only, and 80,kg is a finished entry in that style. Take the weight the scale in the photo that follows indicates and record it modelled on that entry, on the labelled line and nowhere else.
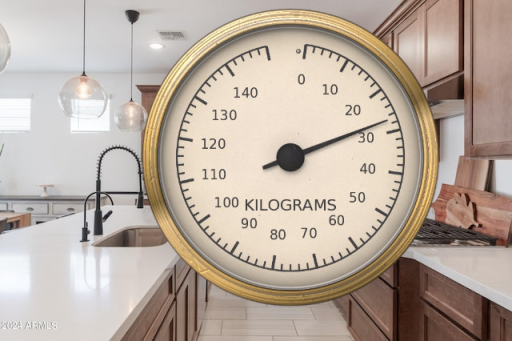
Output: 27,kg
